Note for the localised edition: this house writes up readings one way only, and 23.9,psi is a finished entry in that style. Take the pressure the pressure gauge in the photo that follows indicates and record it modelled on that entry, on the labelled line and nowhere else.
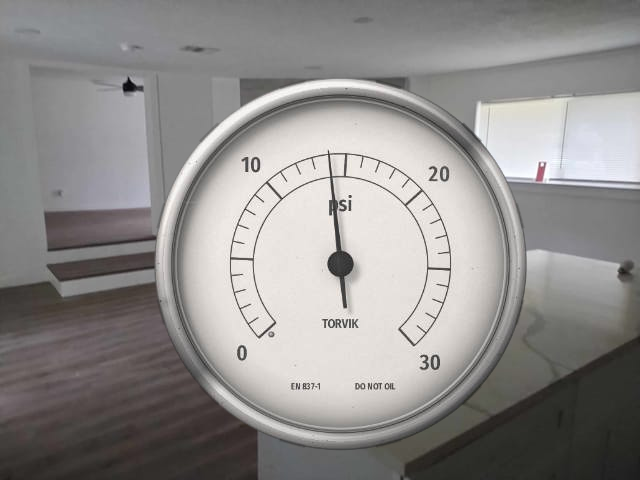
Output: 14,psi
